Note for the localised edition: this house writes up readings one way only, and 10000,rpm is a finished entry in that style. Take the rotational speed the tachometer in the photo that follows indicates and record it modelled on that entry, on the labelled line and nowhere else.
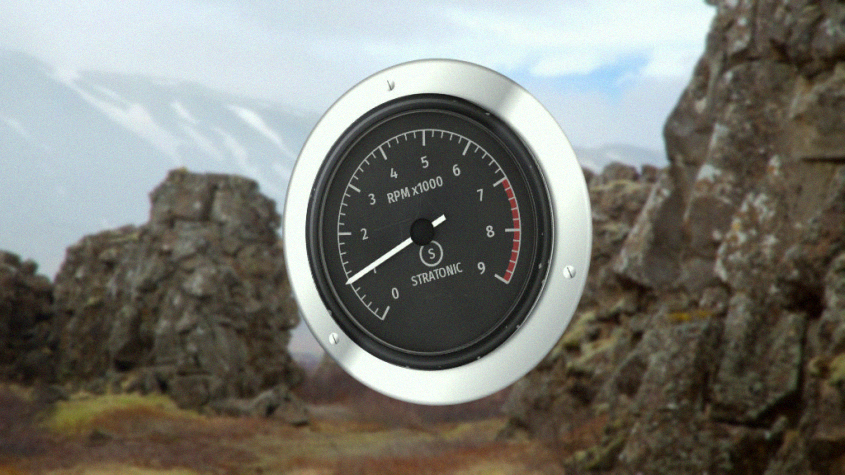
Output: 1000,rpm
